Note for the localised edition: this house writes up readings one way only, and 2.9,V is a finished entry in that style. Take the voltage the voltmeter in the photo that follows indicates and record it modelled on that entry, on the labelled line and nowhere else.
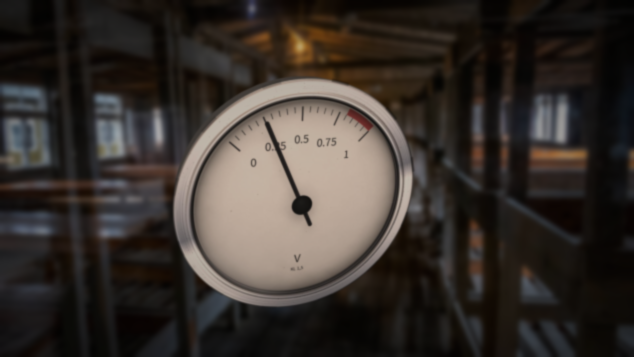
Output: 0.25,V
